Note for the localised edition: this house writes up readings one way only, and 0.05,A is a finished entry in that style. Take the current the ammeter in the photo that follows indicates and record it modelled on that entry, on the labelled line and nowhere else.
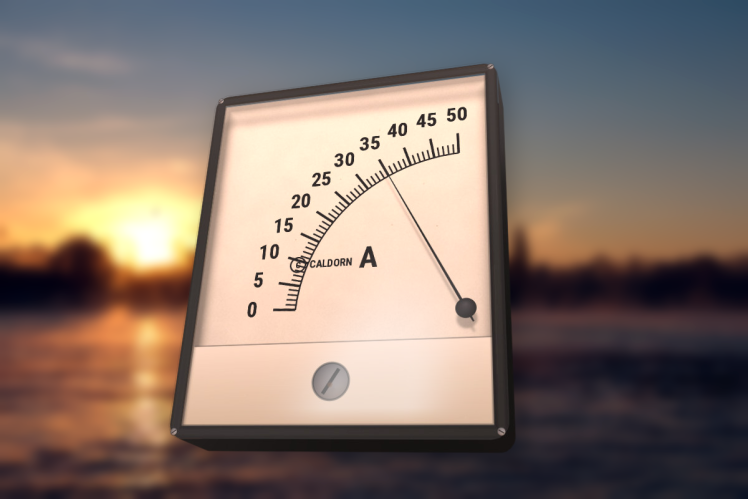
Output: 35,A
